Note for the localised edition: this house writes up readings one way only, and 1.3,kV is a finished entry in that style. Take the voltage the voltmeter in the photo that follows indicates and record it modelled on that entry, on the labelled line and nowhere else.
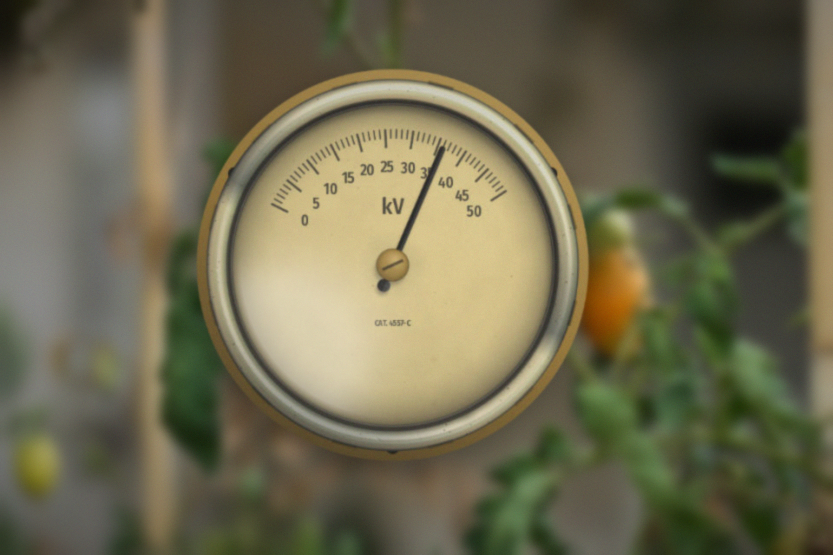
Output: 36,kV
